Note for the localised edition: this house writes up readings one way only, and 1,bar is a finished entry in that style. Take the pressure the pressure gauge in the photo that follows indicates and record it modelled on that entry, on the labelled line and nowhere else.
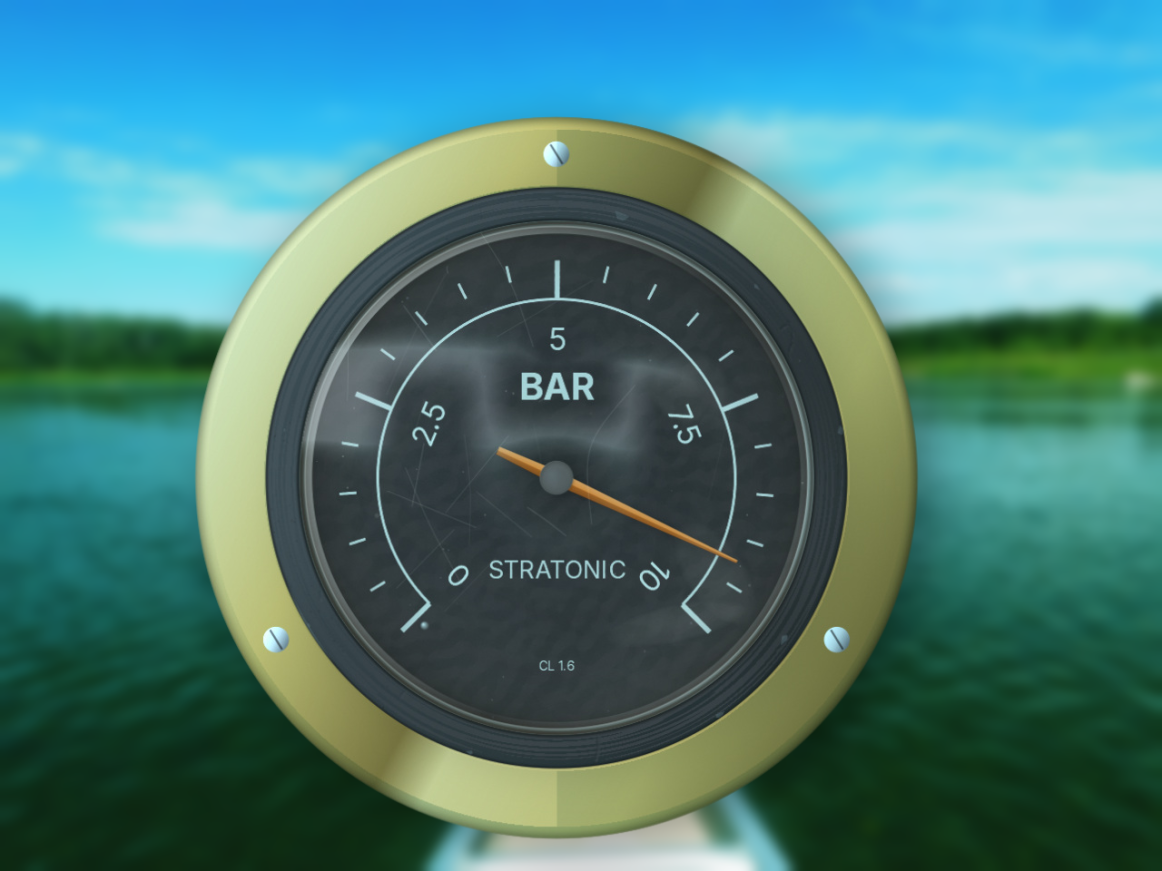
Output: 9.25,bar
